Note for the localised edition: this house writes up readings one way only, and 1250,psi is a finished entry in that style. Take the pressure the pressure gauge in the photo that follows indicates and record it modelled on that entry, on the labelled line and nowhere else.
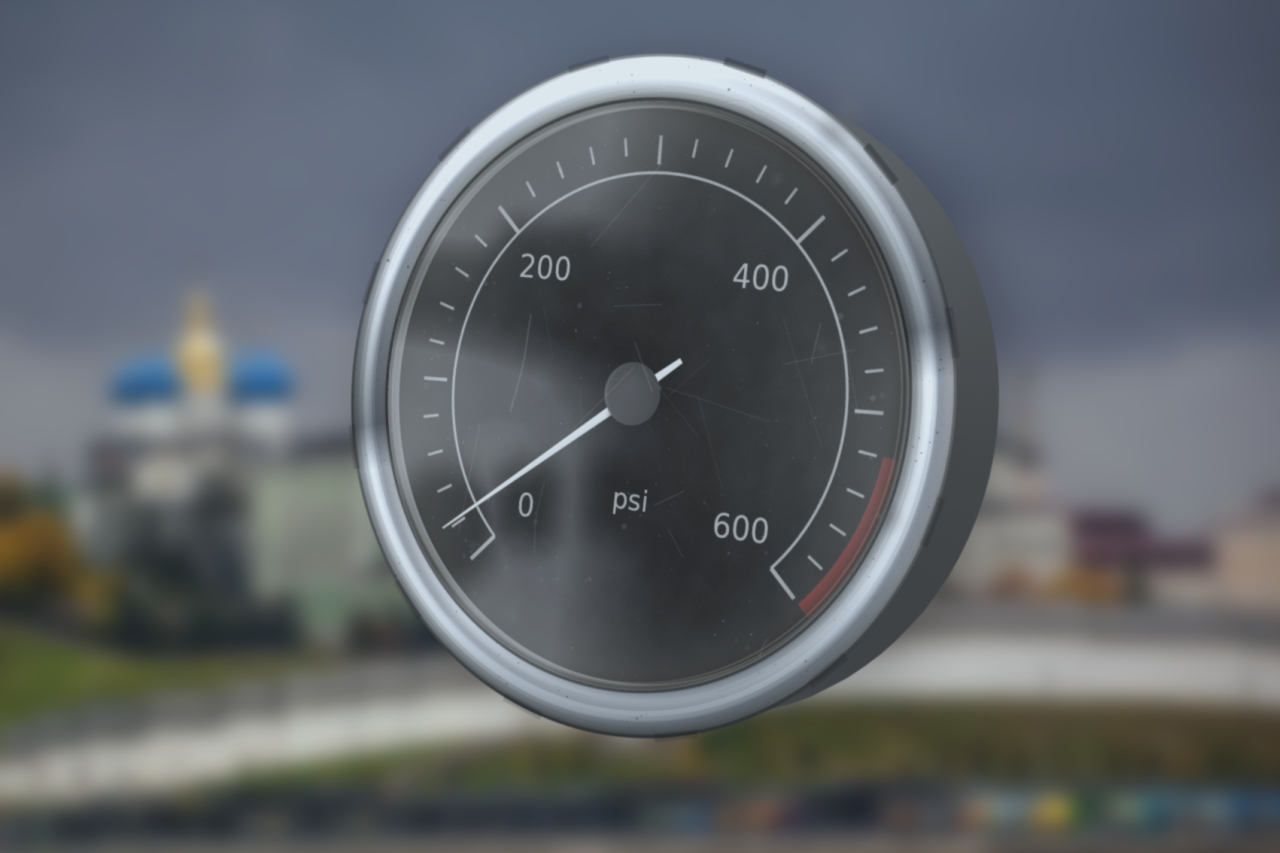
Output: 20,psi
